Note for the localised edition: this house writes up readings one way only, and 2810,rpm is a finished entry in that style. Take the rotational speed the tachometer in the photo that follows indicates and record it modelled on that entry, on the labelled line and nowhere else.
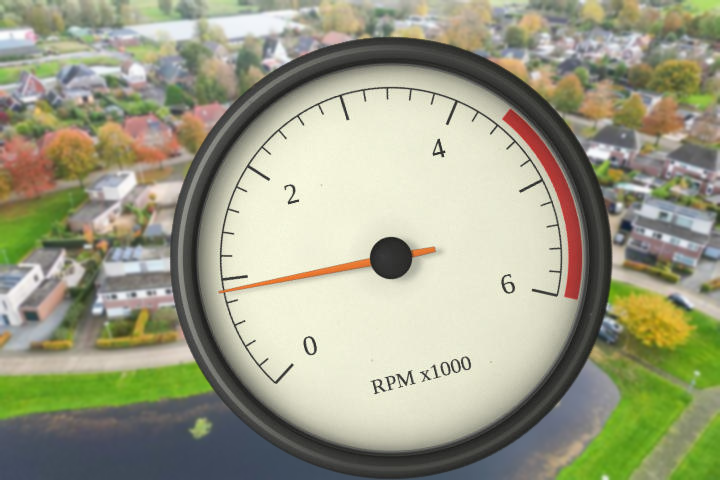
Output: 900,rpm
